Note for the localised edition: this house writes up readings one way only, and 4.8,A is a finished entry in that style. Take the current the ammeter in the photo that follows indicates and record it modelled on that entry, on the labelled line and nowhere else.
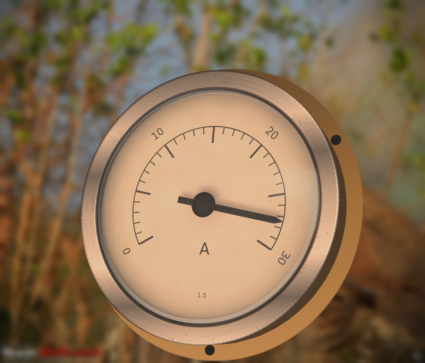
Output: 27.5,A
